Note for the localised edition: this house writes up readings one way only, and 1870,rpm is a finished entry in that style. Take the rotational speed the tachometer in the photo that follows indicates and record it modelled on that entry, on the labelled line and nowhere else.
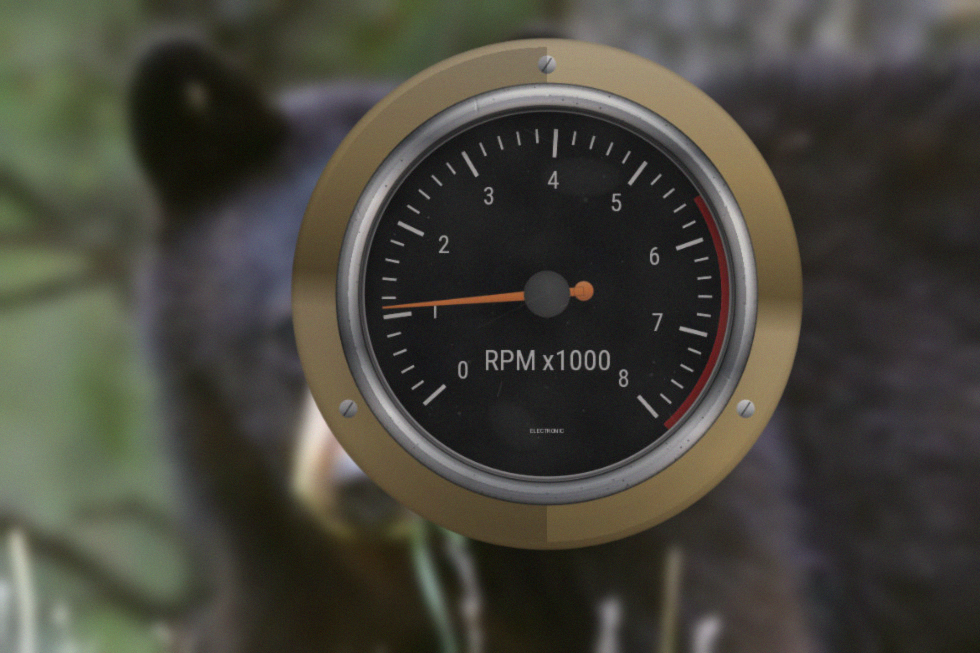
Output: 1100,rpm
